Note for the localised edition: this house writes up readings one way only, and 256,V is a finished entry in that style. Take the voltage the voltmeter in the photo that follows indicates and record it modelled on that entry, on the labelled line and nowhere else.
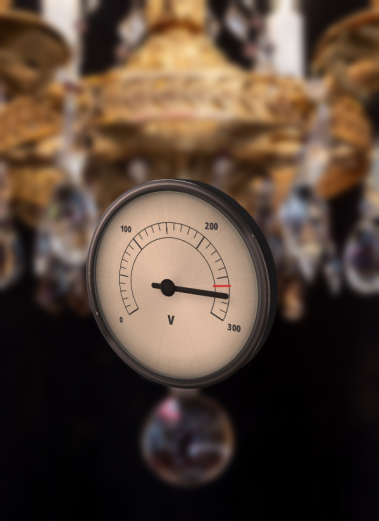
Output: 270,V
